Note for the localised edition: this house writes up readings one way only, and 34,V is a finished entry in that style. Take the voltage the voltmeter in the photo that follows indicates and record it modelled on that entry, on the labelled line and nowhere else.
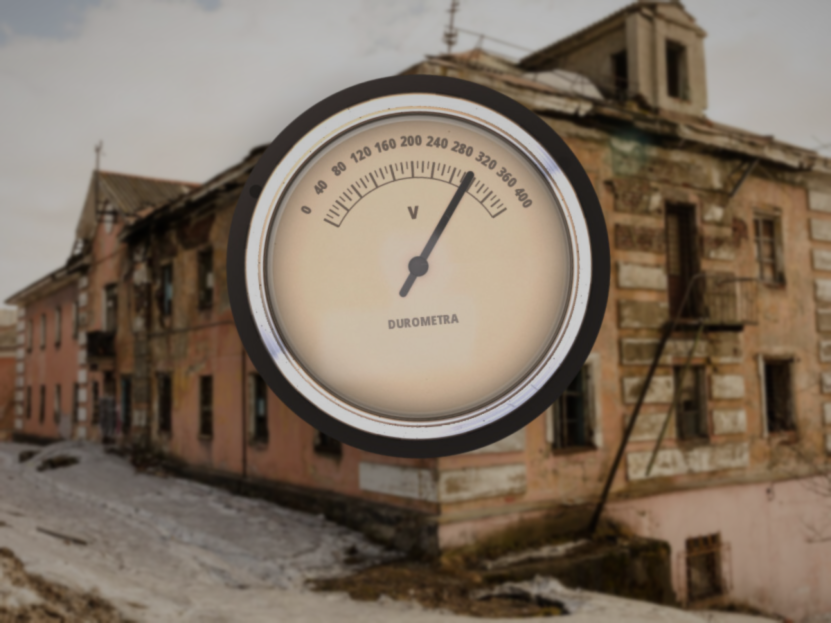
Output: 310,V
